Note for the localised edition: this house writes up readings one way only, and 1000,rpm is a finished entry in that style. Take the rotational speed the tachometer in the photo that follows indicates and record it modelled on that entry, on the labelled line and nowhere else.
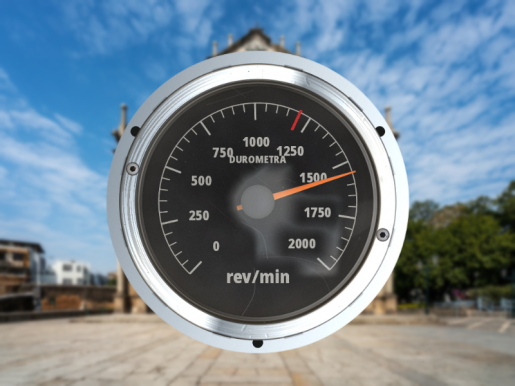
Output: 1550,rpm
